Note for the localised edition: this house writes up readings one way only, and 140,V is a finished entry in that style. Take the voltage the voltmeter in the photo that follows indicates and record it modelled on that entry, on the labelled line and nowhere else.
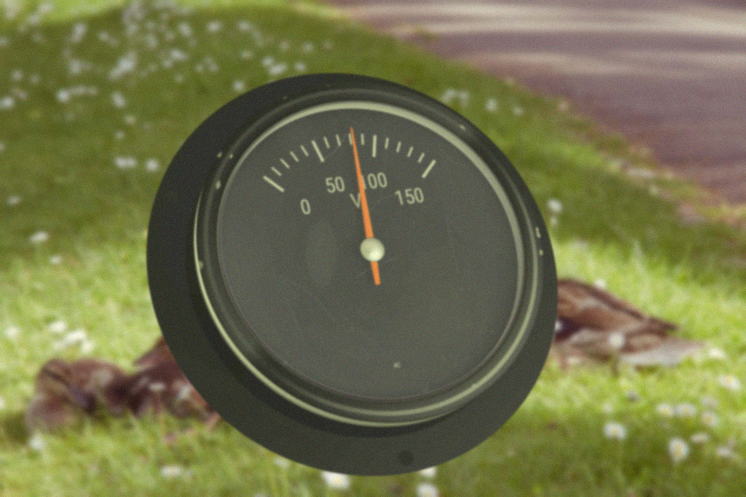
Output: 80,V
